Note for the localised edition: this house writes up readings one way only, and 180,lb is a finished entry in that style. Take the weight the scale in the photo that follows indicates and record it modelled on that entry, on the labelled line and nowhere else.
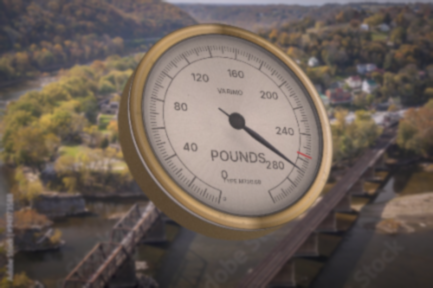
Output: 270,lb
